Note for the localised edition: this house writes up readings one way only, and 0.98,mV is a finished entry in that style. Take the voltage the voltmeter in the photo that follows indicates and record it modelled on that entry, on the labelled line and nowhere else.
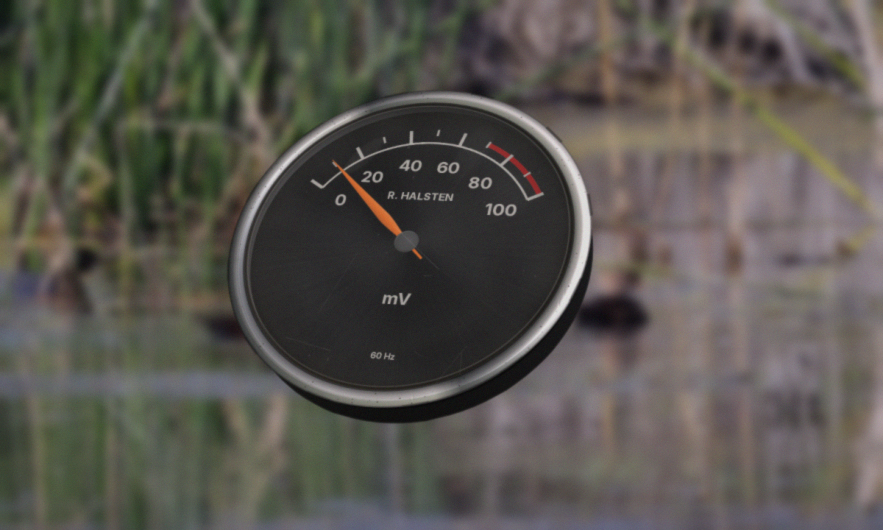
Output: 10,mV
